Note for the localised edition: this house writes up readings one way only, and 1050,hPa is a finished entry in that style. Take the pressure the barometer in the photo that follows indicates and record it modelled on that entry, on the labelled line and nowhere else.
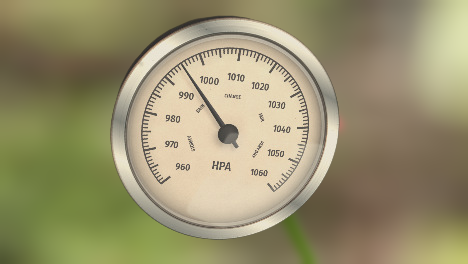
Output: 995,hPa
